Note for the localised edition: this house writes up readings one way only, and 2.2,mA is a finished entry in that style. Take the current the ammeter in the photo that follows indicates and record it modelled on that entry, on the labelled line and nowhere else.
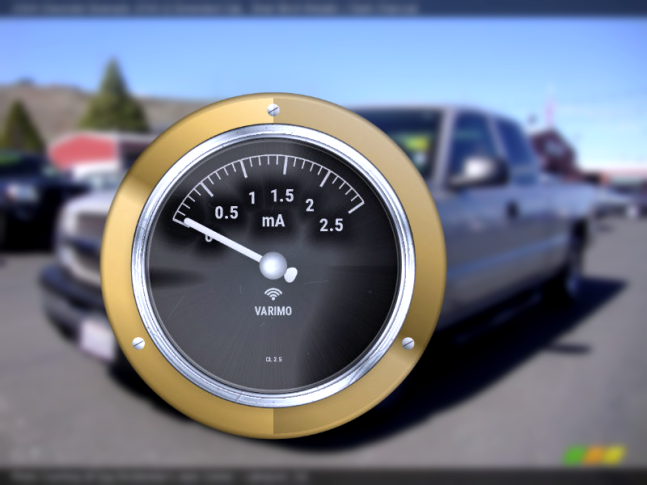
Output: 0.05,mA
